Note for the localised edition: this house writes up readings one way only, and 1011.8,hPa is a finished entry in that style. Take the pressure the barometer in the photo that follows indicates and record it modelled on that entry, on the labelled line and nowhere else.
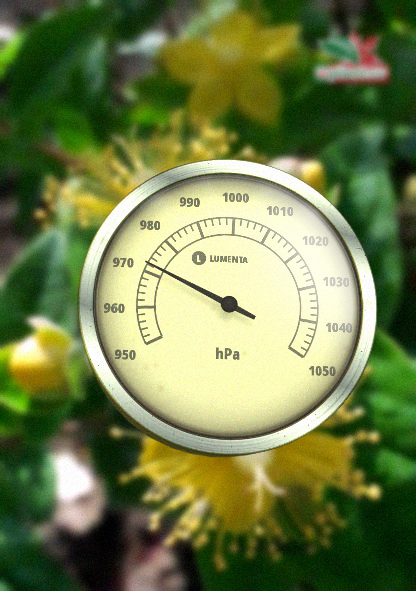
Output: 972,hPa
